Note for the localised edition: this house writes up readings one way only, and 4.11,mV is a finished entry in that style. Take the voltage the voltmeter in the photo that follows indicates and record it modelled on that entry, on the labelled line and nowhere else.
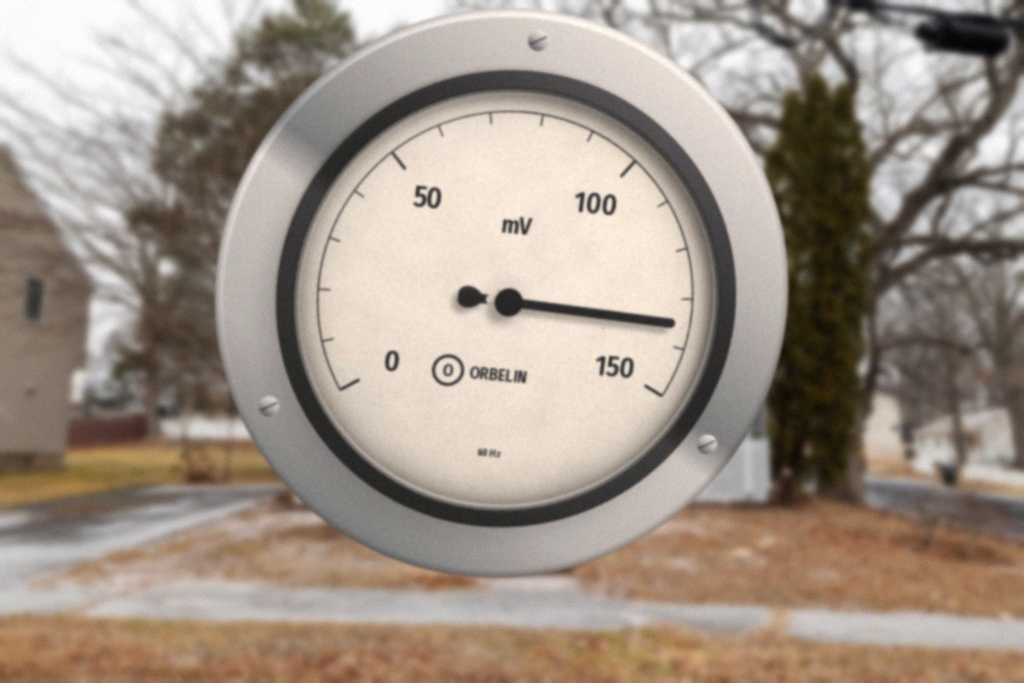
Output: 135,mV
